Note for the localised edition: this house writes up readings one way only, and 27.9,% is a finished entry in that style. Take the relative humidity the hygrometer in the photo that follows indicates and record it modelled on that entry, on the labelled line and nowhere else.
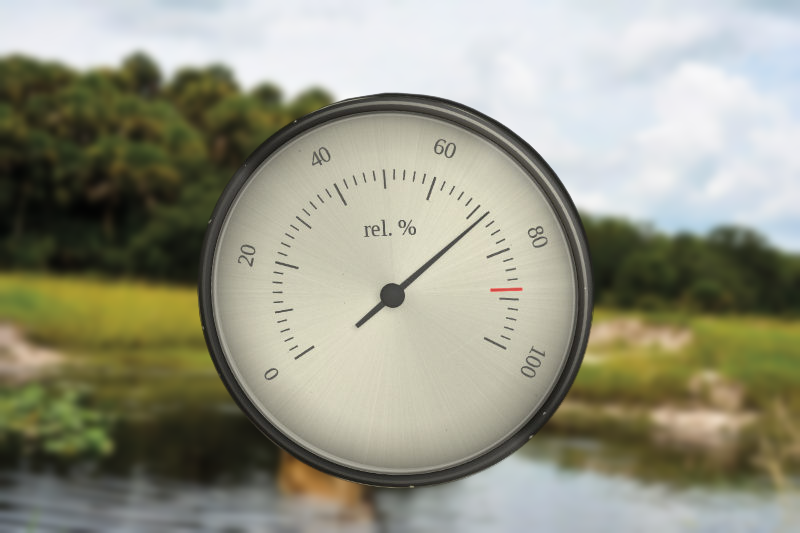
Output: 72,%
